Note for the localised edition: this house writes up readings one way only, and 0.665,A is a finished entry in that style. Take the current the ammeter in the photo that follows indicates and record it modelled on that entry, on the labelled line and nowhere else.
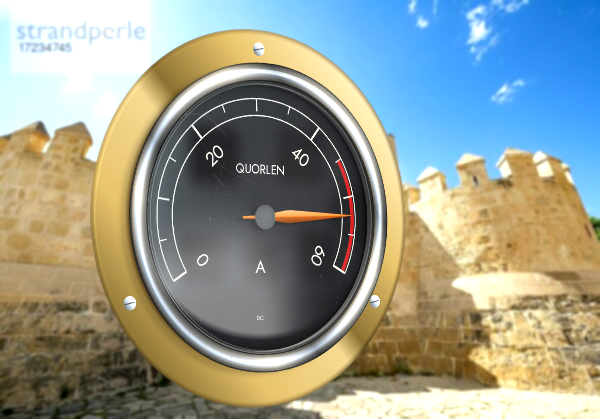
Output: 52.5,A
